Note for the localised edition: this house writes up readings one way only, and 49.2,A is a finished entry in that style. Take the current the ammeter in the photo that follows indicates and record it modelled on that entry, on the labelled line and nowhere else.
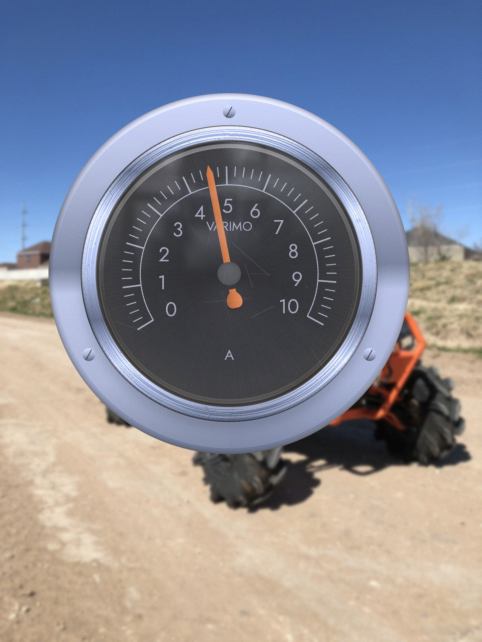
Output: 4.6,A
